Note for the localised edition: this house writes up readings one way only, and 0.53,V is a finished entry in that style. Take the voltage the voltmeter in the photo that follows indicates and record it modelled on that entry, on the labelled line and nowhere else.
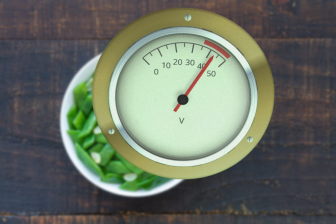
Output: 42.5,V
